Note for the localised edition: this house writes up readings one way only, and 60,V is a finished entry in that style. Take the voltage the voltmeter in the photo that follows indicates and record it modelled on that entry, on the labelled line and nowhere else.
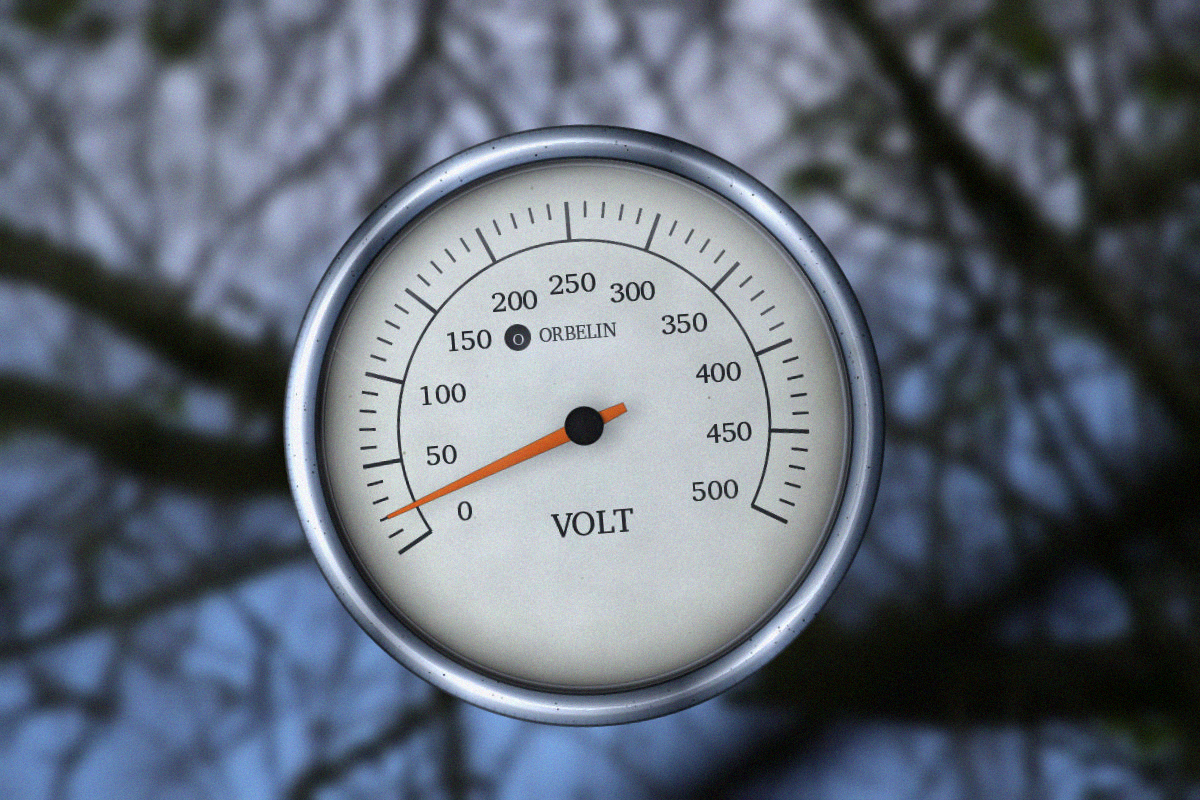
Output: 20,V
